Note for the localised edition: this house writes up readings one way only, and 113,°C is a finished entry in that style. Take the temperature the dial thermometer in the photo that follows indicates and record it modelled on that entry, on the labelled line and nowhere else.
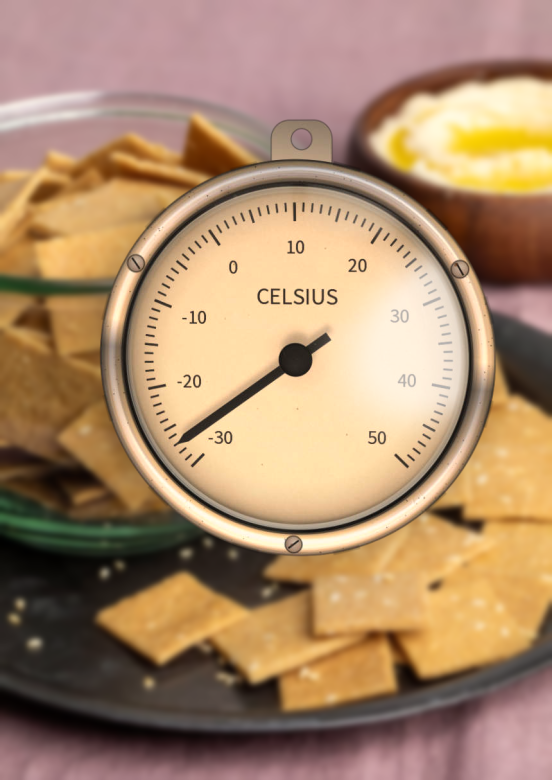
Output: -27,°C
